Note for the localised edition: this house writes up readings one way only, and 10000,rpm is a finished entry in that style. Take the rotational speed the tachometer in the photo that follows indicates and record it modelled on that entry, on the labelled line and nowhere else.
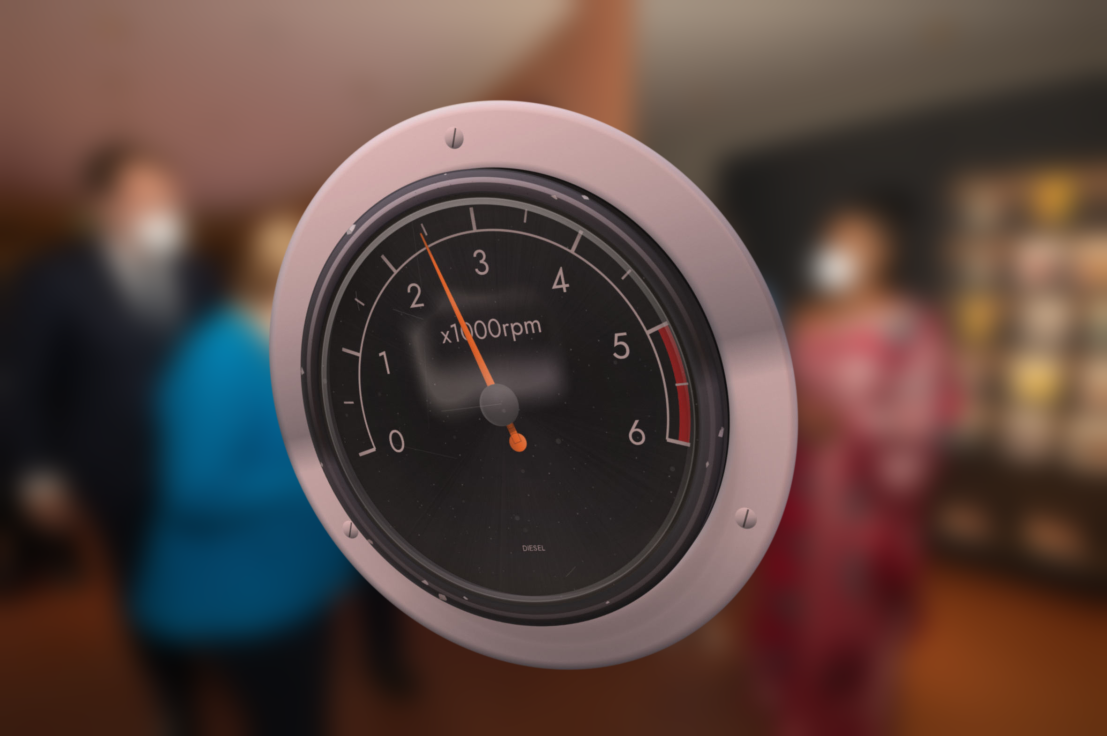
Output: 2500,rpm
